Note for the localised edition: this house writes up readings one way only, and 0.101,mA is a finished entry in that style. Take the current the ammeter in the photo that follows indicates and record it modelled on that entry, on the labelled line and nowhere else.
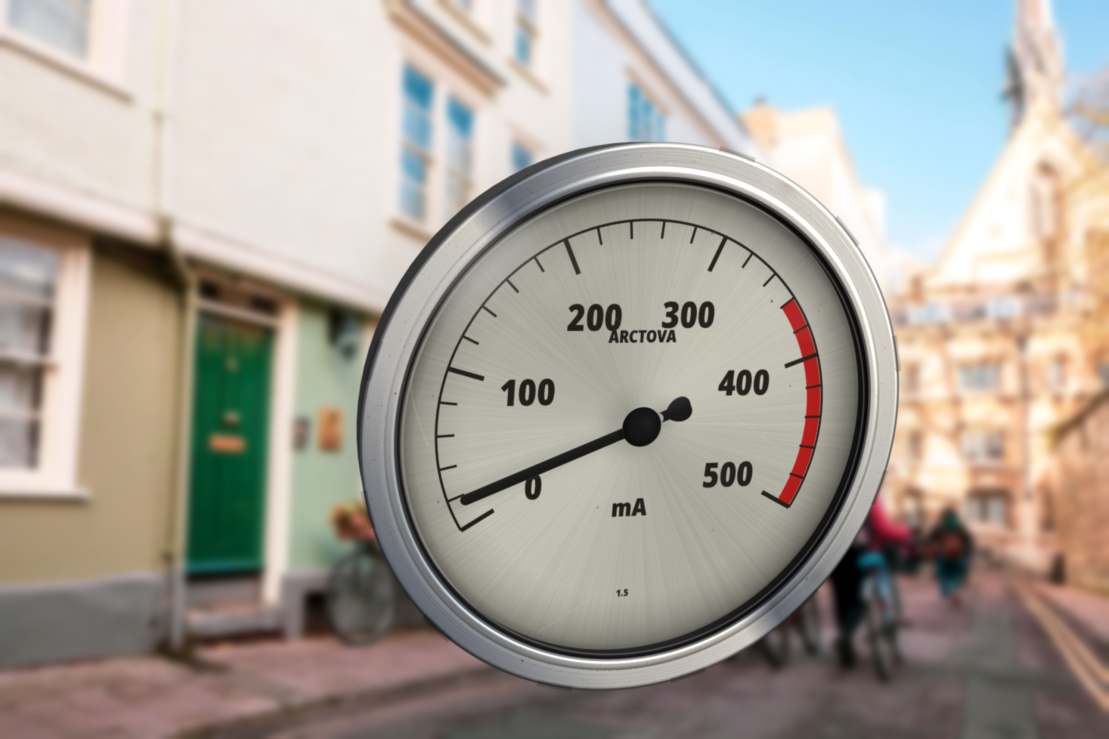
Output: 20,mA
